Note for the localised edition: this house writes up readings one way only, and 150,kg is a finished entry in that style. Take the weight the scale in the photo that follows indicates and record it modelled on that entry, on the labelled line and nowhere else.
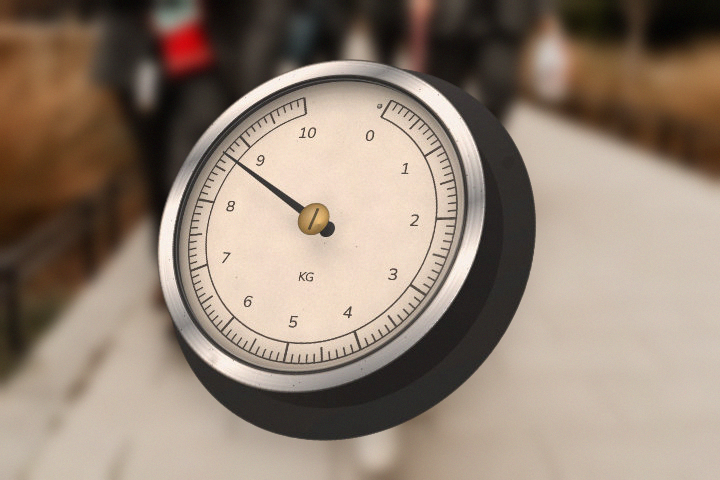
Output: 8.7,kg
